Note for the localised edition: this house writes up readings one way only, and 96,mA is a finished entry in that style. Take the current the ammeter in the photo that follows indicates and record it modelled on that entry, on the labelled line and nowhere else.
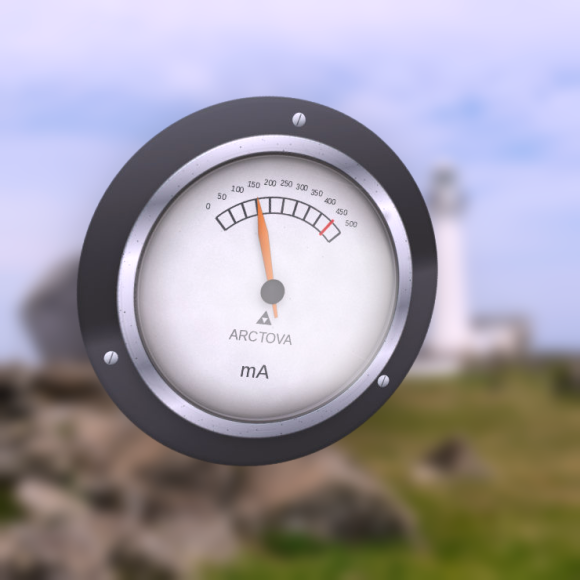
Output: 150,mA
